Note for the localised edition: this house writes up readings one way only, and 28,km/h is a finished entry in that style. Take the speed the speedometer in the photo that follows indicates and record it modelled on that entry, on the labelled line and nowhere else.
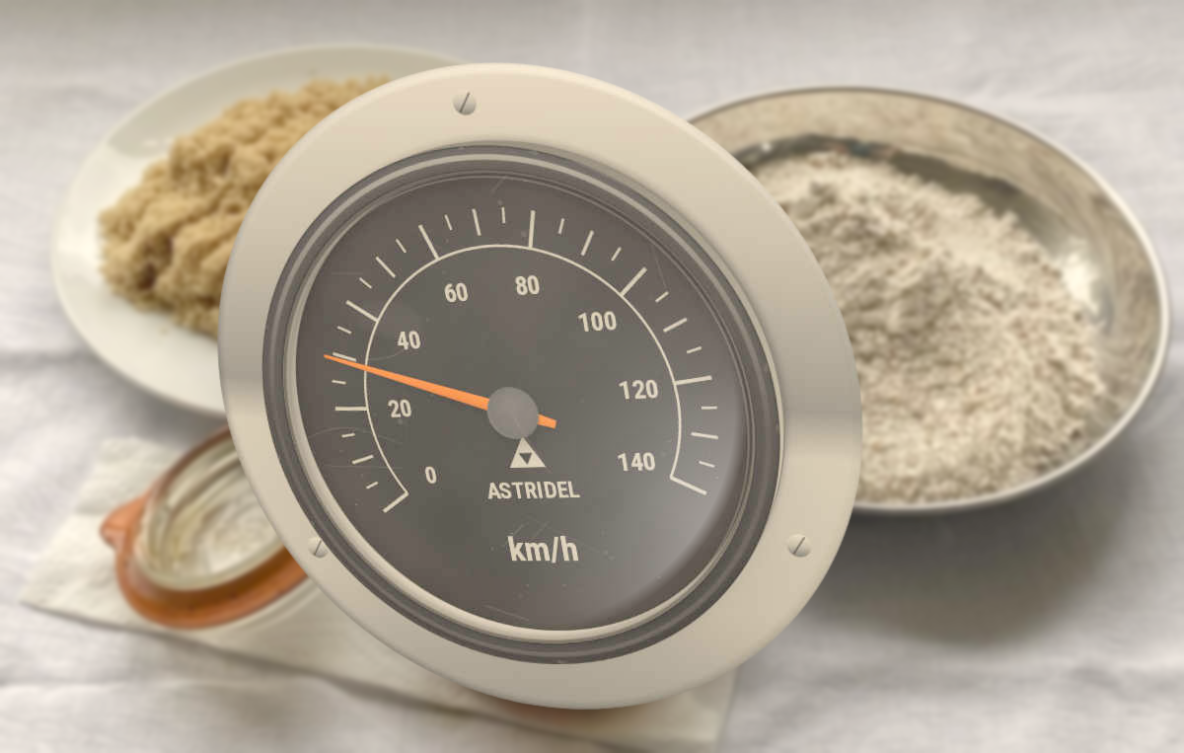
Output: 30,km/h
